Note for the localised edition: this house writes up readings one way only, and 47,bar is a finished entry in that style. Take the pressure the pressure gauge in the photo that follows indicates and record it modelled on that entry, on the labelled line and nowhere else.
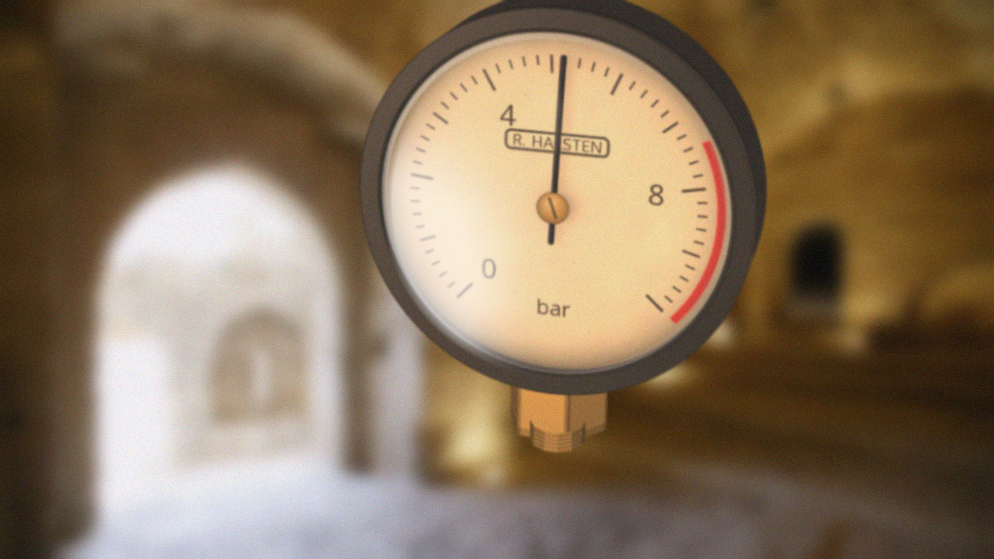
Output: 5.2,bar
